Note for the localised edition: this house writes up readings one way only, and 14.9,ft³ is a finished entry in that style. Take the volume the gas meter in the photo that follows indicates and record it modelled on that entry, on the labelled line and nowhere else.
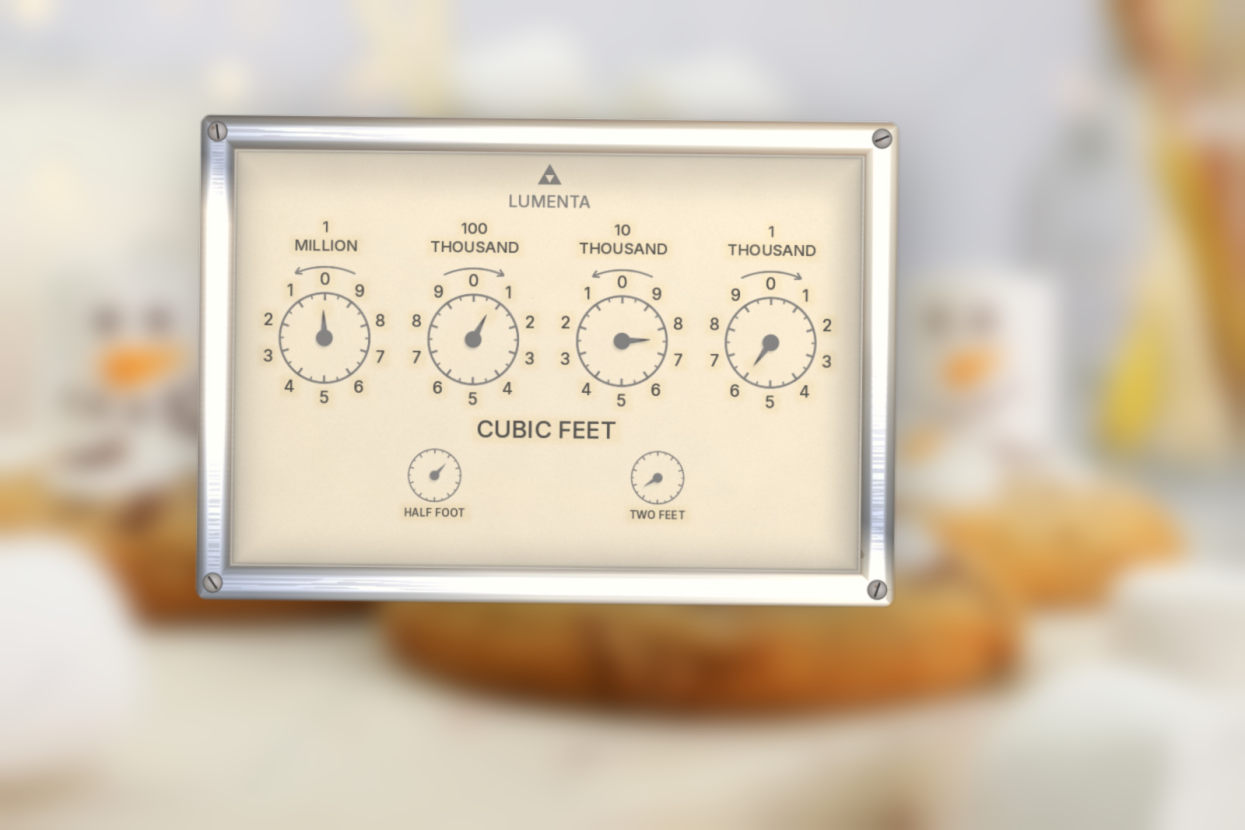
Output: 7600,ft³
